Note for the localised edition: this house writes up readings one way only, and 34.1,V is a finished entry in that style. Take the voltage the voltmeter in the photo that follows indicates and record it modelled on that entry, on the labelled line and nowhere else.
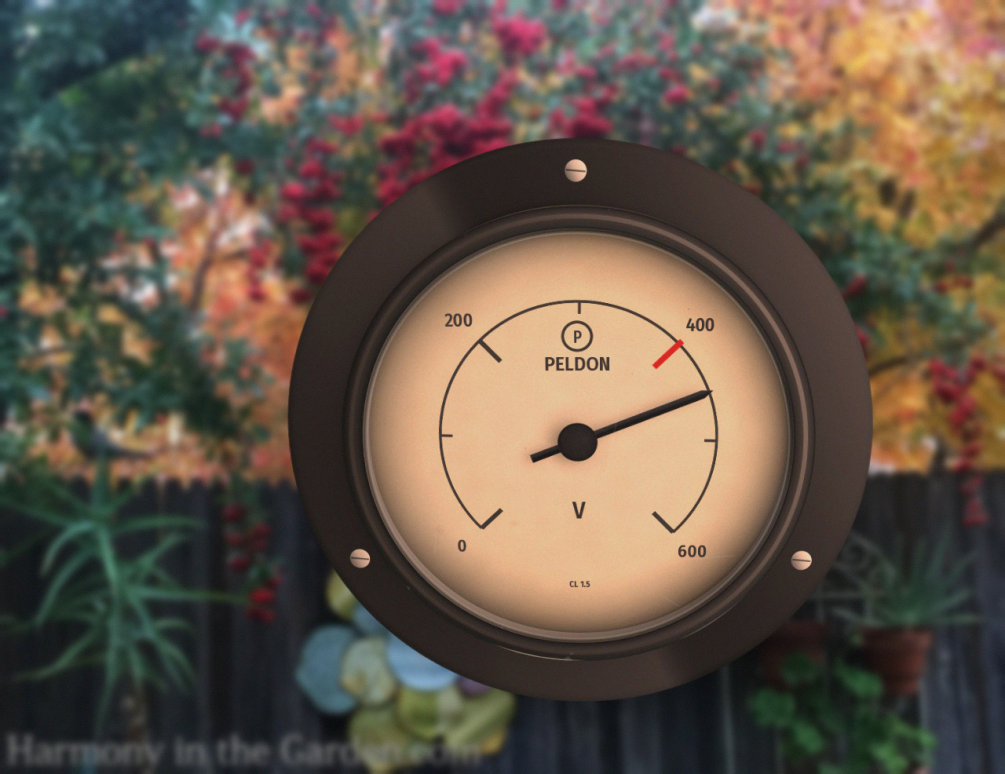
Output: 450,V
